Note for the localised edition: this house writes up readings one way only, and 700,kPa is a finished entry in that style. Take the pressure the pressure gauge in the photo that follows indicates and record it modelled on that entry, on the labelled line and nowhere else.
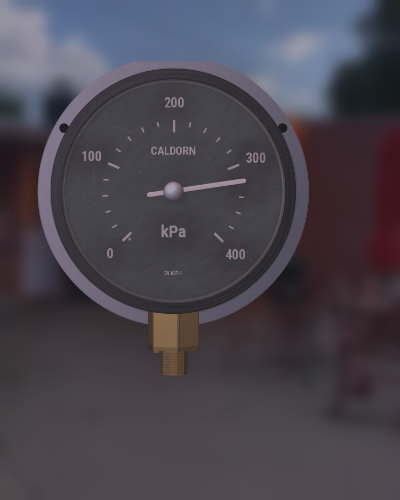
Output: 320,kPa
